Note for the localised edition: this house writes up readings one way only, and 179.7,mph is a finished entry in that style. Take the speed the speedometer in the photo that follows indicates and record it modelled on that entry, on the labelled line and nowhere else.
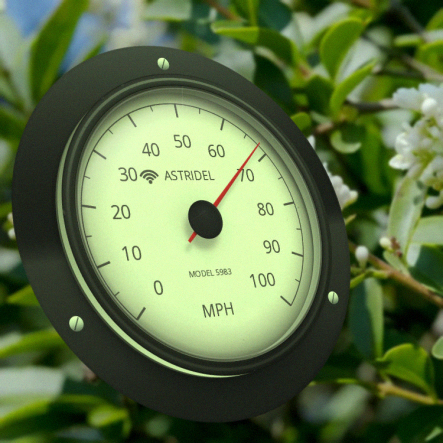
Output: 67.5,mph
